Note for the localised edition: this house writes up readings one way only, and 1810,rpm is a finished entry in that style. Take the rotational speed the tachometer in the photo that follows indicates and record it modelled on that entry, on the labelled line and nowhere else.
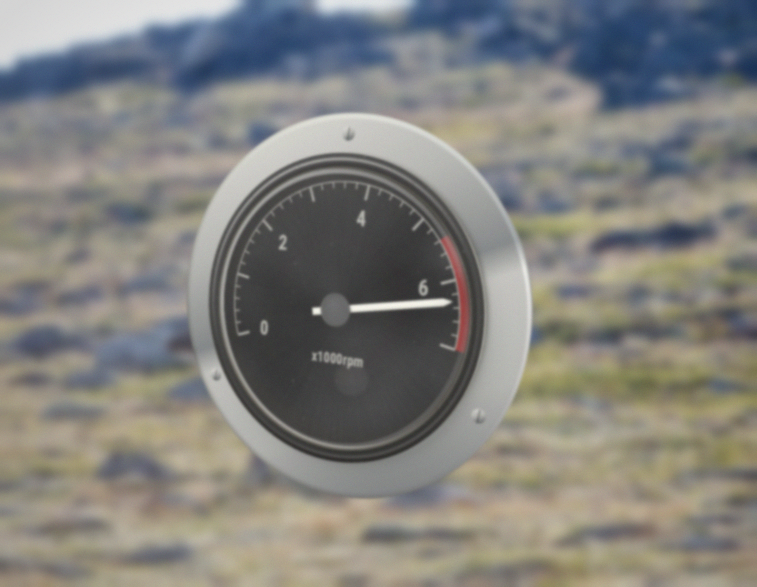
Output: 6300,rpm
